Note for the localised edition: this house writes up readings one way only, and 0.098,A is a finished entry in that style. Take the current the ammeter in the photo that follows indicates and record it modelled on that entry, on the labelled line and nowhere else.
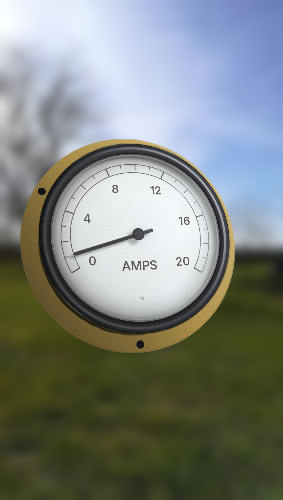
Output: 1,A
